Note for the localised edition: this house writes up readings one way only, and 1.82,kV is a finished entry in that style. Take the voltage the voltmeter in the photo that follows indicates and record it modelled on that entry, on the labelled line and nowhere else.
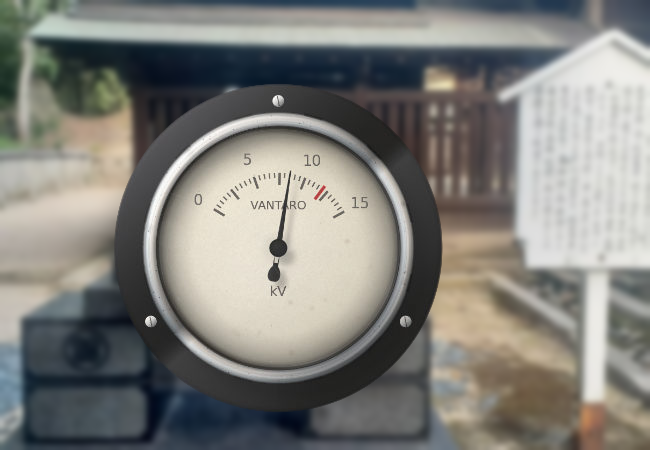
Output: 8.5,kV
